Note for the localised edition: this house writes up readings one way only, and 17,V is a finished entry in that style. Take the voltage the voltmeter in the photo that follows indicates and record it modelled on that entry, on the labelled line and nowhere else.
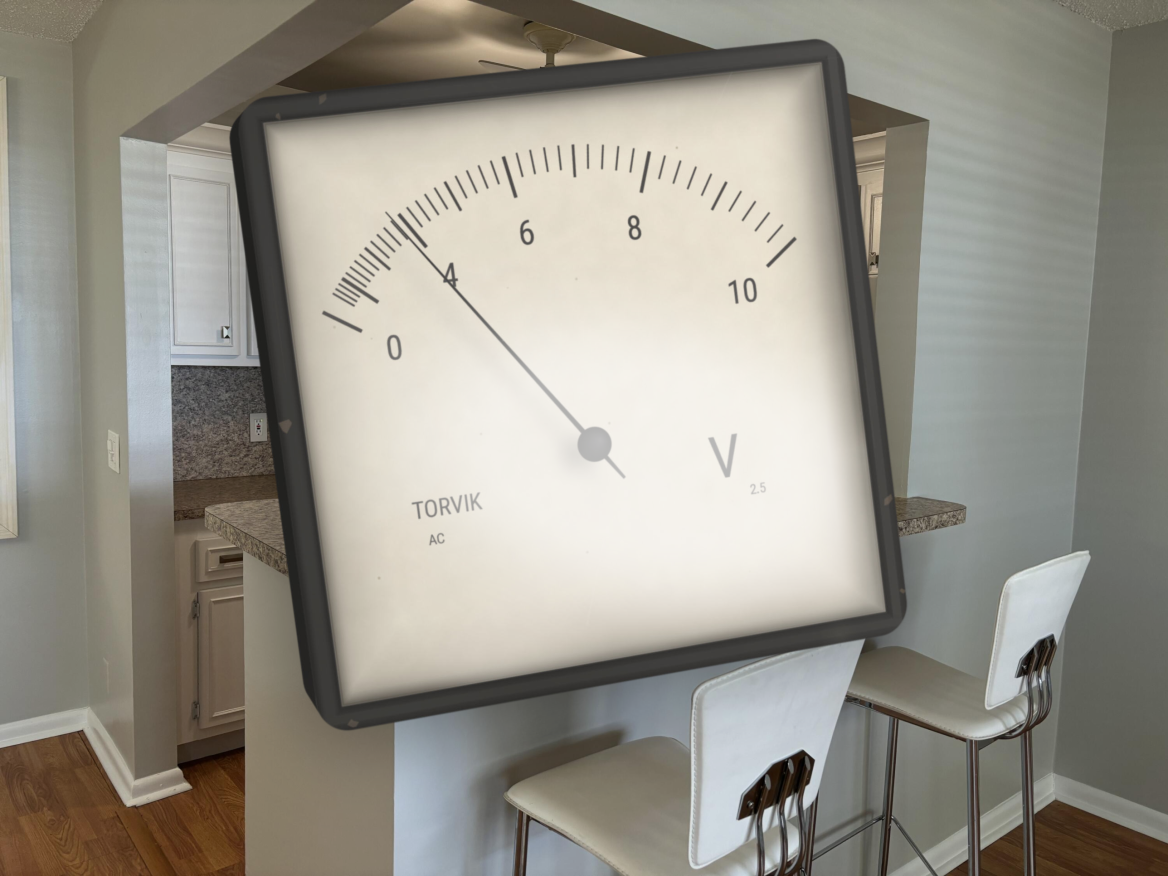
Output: 3.8,V
